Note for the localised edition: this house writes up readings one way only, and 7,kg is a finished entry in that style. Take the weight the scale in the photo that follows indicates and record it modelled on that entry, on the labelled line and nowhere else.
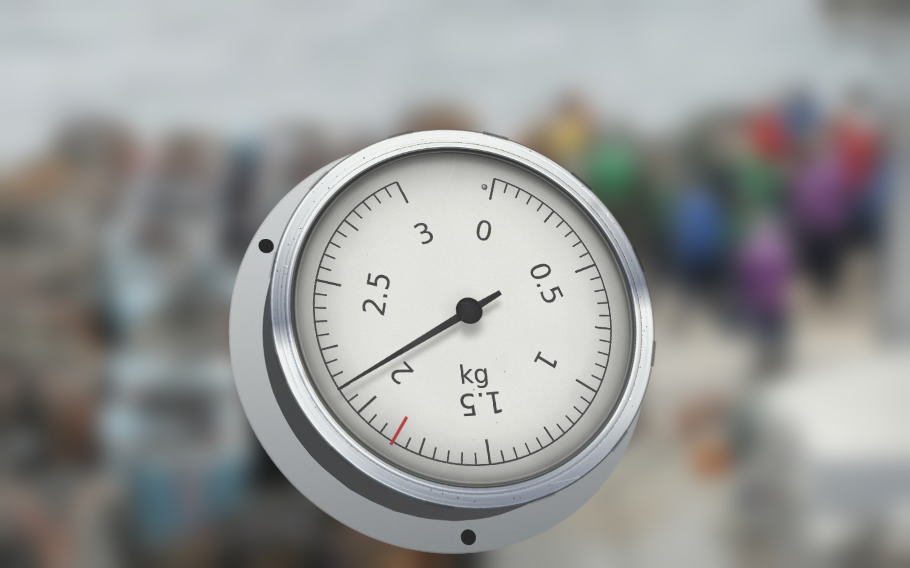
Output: 2.1,kg
